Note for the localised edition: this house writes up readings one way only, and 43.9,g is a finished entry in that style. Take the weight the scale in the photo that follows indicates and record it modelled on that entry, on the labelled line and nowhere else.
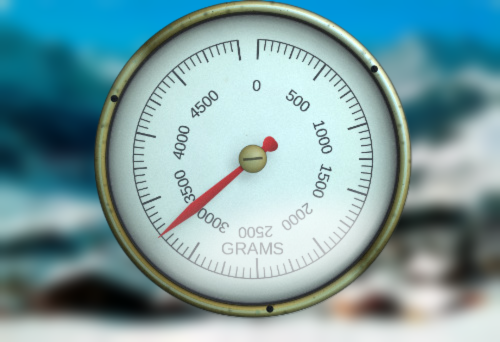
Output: 3250,g
